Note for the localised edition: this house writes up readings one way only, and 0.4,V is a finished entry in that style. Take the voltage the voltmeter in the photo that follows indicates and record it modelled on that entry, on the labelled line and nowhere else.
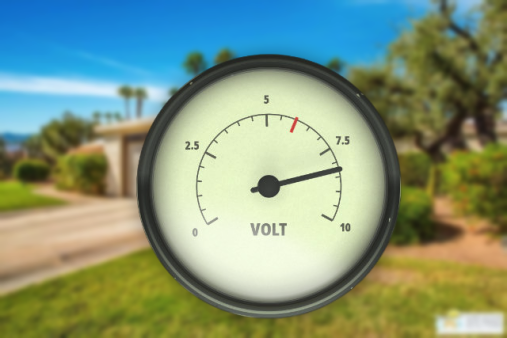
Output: 8.25,V
